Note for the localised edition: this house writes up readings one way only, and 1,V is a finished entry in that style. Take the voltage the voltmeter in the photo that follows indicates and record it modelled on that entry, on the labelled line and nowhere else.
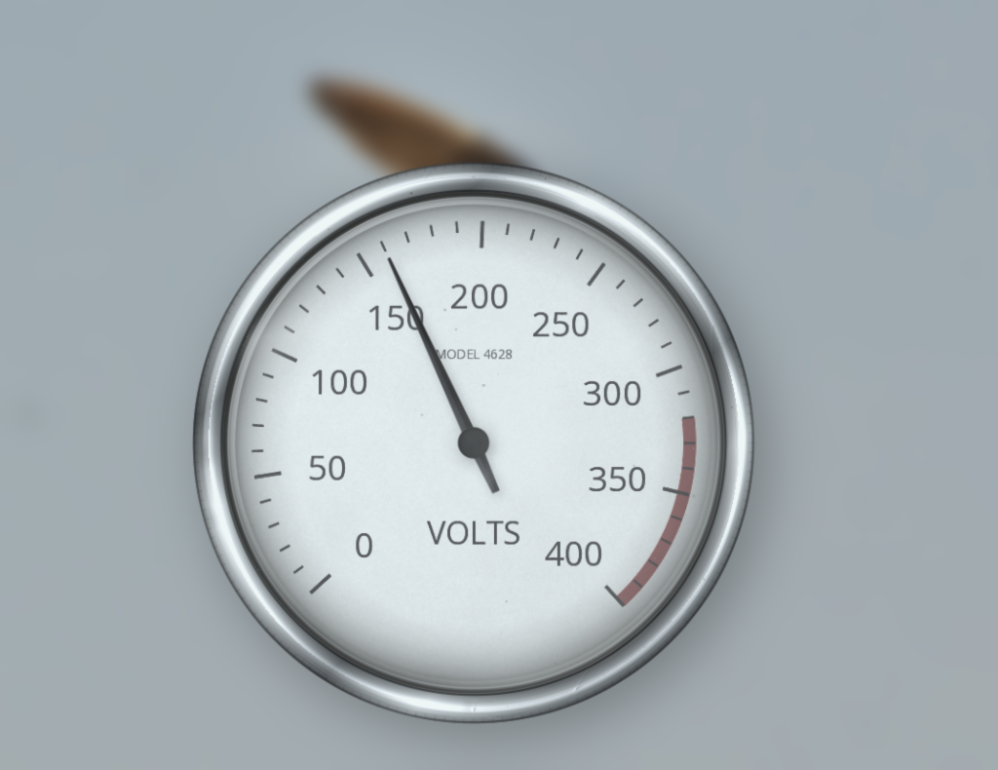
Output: 160,V
